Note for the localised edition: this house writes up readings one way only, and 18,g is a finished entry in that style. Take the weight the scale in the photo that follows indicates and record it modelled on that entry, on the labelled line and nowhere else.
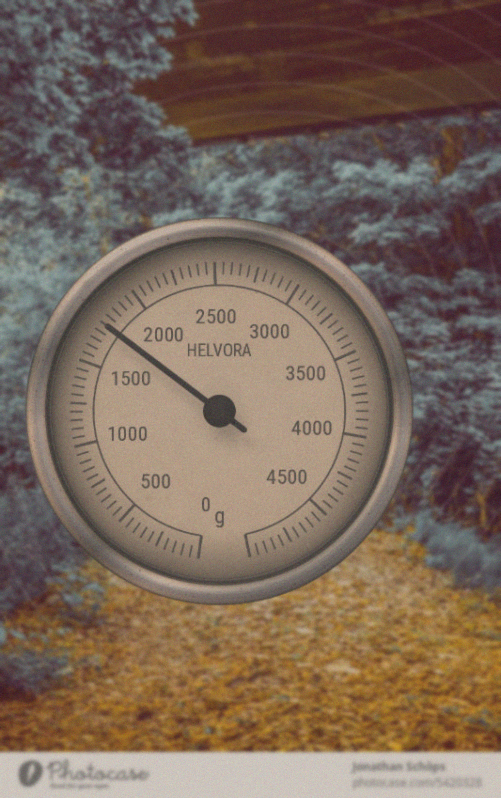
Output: 1750,g
